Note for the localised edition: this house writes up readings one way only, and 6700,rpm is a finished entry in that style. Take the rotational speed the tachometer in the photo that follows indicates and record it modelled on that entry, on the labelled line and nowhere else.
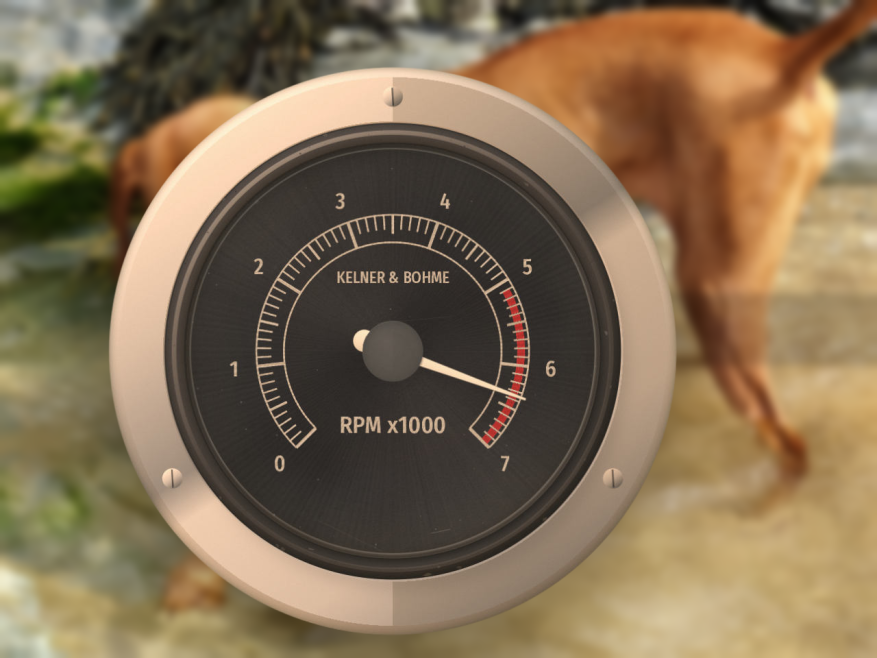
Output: 6350,rpm
